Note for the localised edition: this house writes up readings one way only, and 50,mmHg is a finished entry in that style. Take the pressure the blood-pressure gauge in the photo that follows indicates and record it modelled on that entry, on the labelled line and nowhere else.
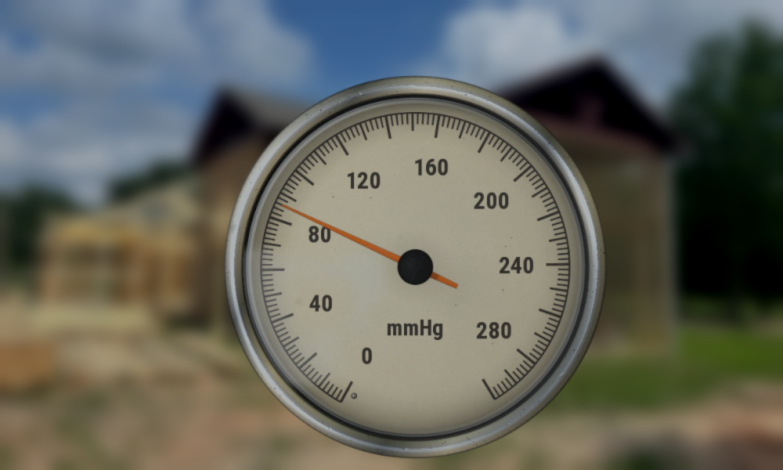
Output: 86,mmHg
